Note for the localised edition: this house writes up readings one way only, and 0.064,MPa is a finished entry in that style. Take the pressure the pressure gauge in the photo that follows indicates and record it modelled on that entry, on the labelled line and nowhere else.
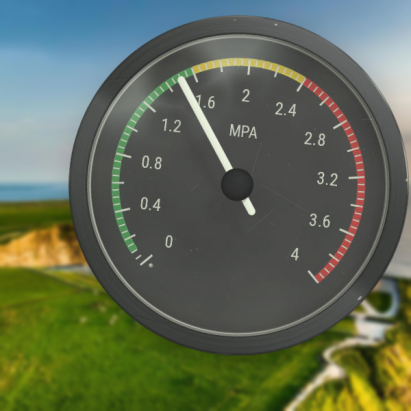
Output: 1.5,MPa
